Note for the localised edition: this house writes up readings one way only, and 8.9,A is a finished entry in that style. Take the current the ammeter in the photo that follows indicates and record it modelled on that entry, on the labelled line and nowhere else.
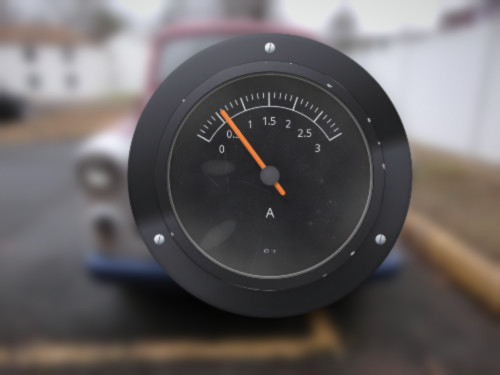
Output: 0.6,A
